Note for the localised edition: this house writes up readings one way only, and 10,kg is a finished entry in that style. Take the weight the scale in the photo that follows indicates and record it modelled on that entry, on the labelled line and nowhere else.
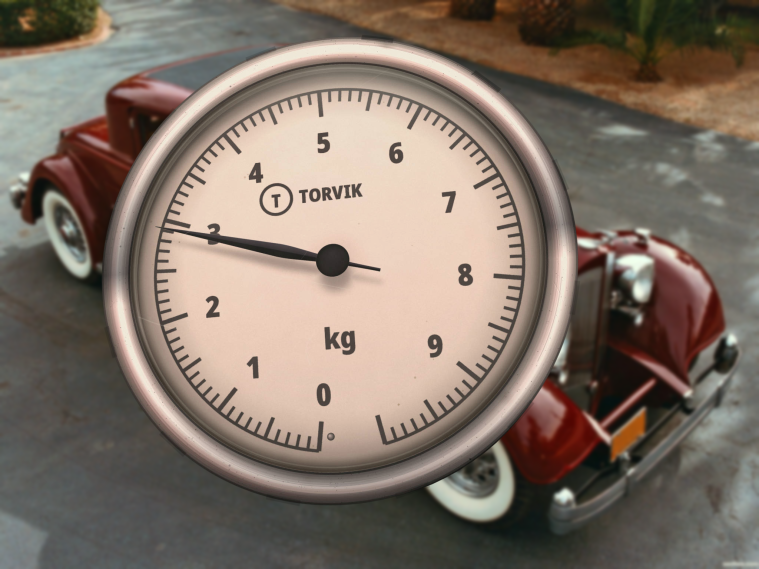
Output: 2.9,kg
